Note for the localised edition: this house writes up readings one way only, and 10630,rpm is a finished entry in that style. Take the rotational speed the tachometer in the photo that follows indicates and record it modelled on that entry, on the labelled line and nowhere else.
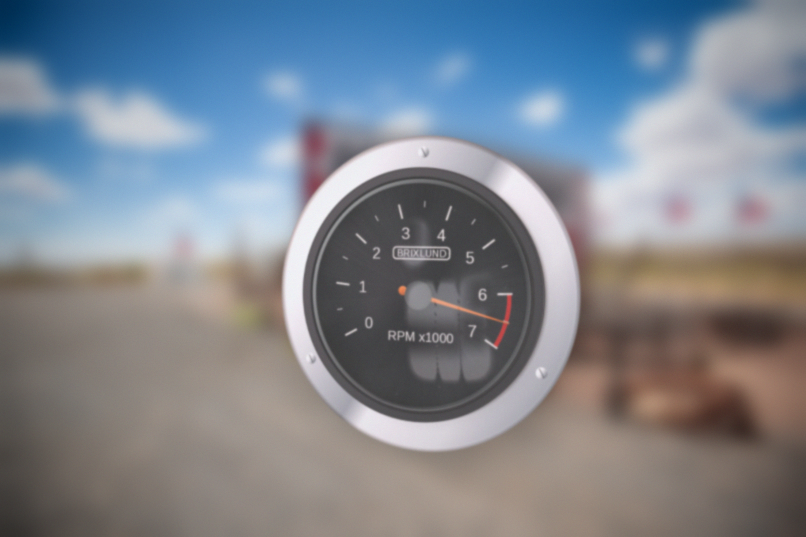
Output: 6500,rpm
